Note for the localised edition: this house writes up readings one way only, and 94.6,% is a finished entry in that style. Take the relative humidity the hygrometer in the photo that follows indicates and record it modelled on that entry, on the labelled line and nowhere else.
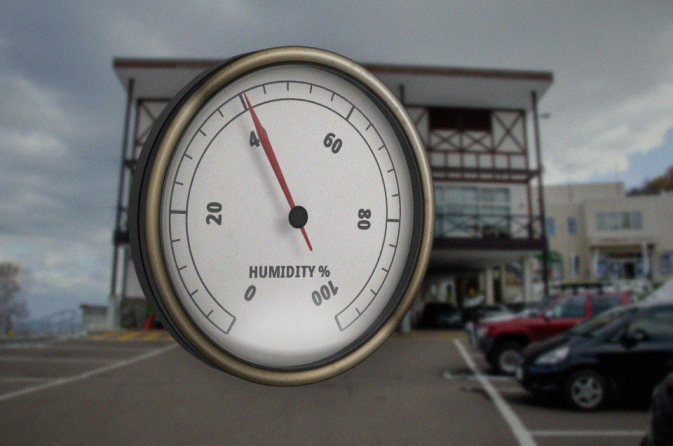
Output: 40,%
